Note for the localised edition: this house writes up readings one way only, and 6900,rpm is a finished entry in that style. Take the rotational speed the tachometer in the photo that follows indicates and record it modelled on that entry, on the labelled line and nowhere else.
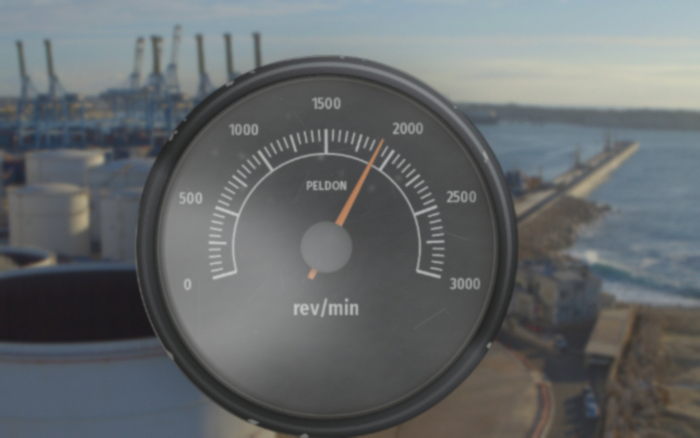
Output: 1900,rpm
